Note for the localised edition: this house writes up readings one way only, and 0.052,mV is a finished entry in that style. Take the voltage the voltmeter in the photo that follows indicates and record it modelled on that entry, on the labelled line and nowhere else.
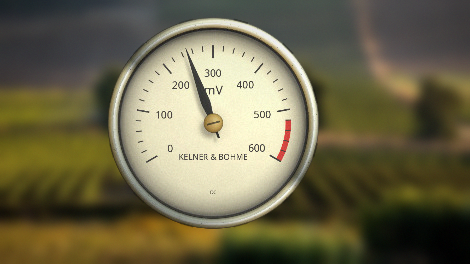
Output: 250,mV
